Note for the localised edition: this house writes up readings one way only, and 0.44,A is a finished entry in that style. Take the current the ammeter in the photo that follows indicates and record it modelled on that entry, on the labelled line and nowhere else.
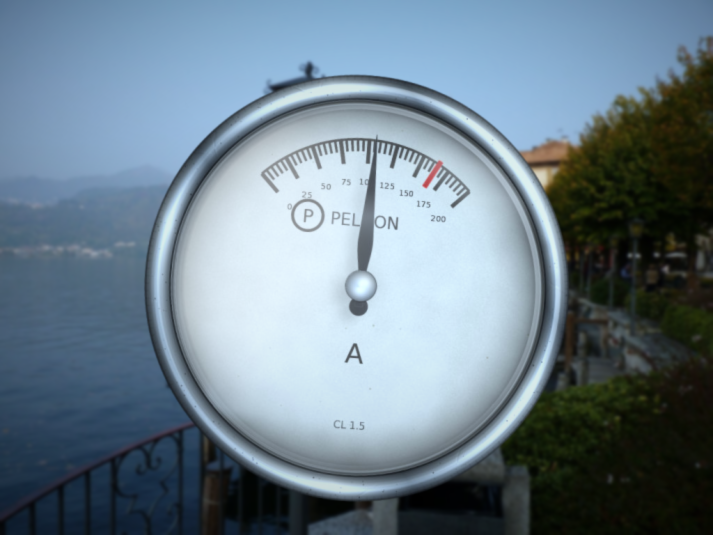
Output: 105,A
